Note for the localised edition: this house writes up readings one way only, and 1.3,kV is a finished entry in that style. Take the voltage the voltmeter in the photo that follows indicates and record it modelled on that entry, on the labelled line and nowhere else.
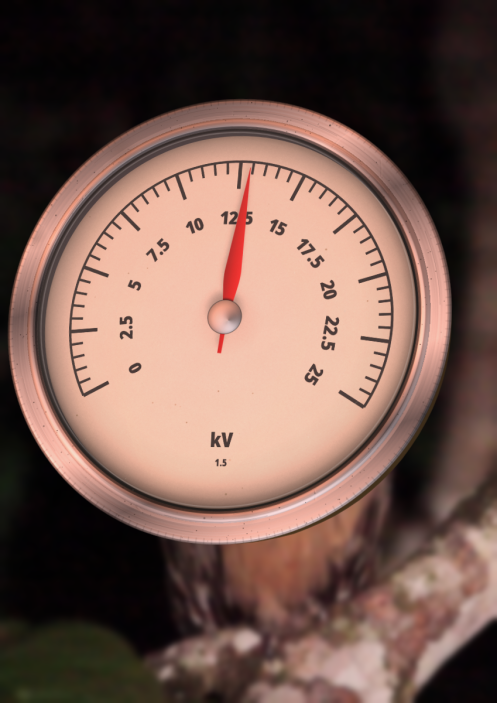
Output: 13,kV
